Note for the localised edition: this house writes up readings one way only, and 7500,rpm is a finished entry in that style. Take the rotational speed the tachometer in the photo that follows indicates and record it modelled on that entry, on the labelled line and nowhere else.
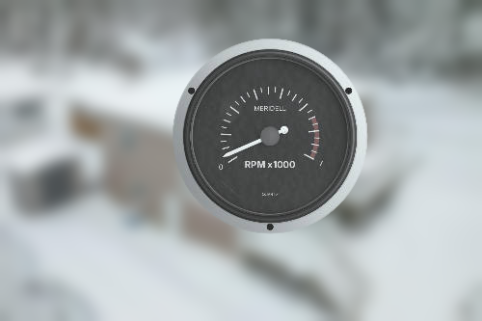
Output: 250,rpm
